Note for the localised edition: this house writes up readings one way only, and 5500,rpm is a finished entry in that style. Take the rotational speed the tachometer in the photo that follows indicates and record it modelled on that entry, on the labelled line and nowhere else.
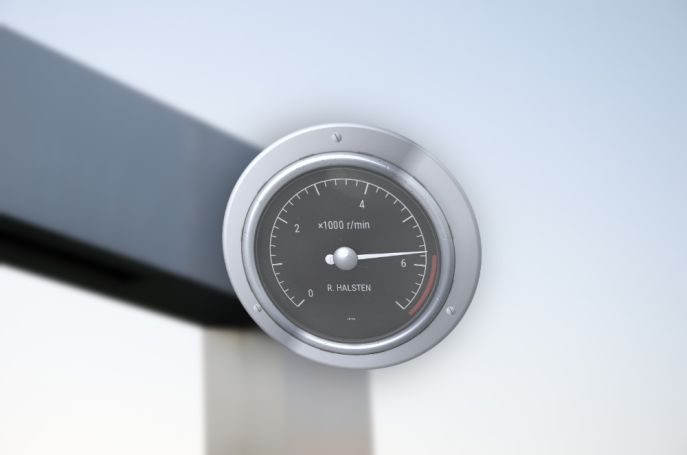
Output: 5700,rpm
